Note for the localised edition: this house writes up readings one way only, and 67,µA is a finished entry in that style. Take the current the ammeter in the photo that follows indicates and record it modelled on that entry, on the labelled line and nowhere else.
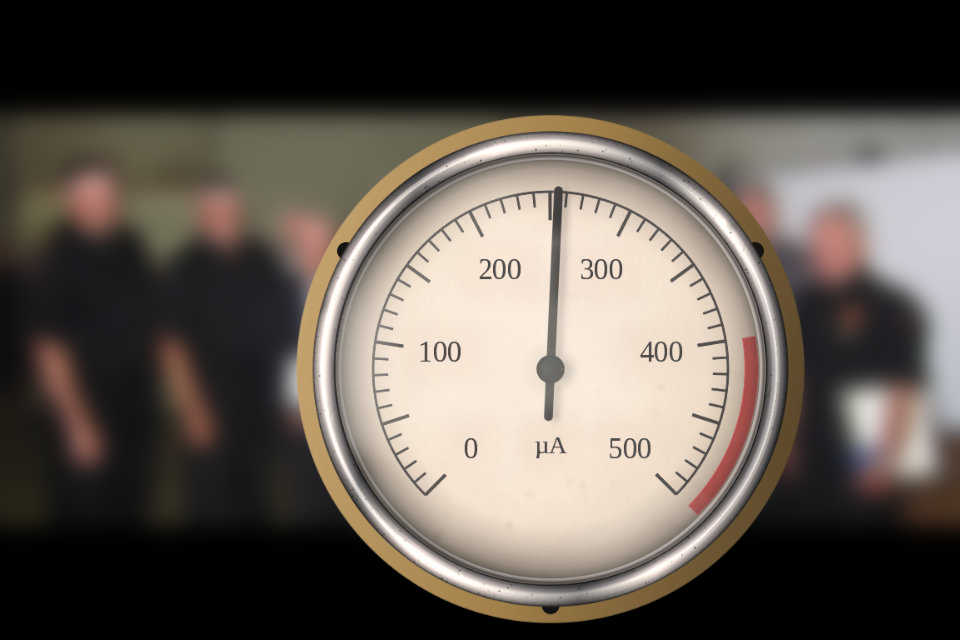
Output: 255,µA
